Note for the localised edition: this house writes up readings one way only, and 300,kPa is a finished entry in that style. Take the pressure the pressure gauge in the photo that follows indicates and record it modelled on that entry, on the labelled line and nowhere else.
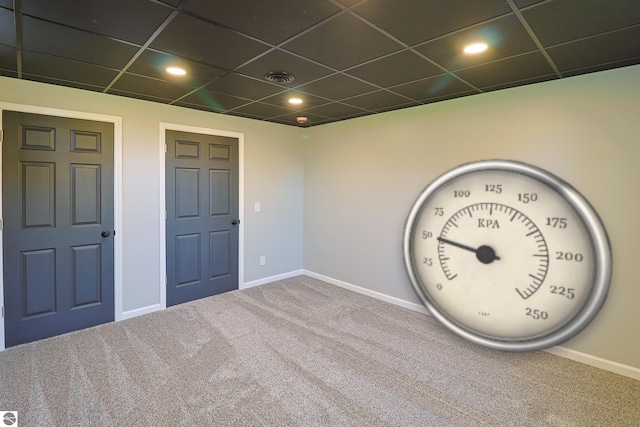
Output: 50,kPa
